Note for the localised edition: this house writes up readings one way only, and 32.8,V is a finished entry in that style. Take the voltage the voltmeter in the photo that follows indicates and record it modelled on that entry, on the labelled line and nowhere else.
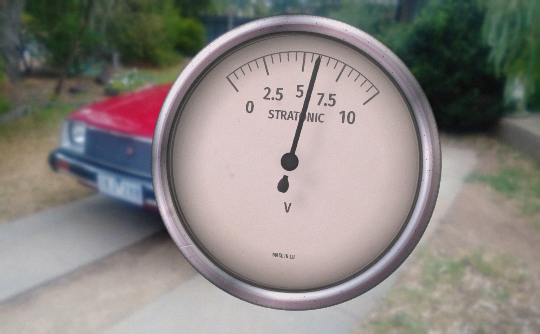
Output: 6,V
